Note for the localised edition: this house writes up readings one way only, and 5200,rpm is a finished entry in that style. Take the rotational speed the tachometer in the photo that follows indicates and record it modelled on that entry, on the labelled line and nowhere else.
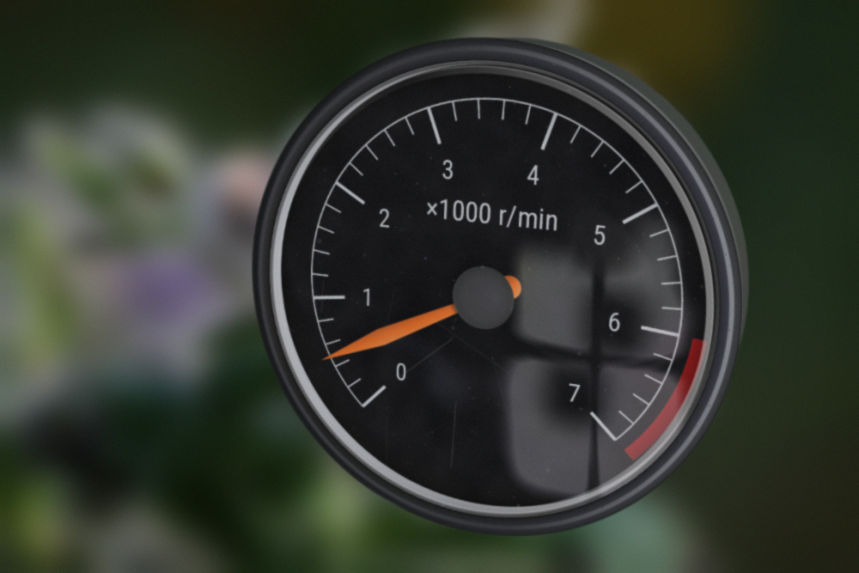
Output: 500,rpm
